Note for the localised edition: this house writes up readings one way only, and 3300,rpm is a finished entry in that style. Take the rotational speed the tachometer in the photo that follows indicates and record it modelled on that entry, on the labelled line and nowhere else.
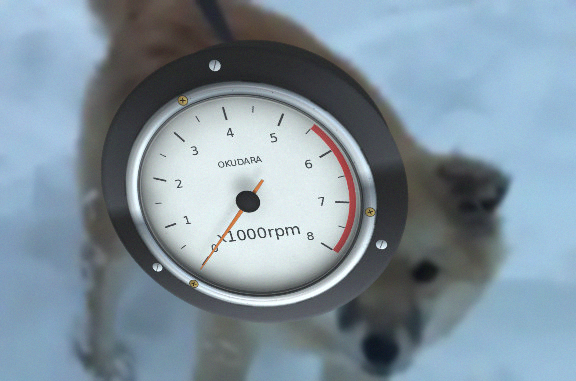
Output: 0,rpm
